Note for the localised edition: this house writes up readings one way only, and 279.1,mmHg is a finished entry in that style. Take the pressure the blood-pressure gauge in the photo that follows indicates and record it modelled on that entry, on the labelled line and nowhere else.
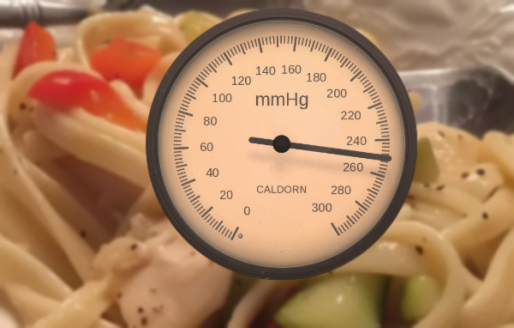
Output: 250,mmHg
